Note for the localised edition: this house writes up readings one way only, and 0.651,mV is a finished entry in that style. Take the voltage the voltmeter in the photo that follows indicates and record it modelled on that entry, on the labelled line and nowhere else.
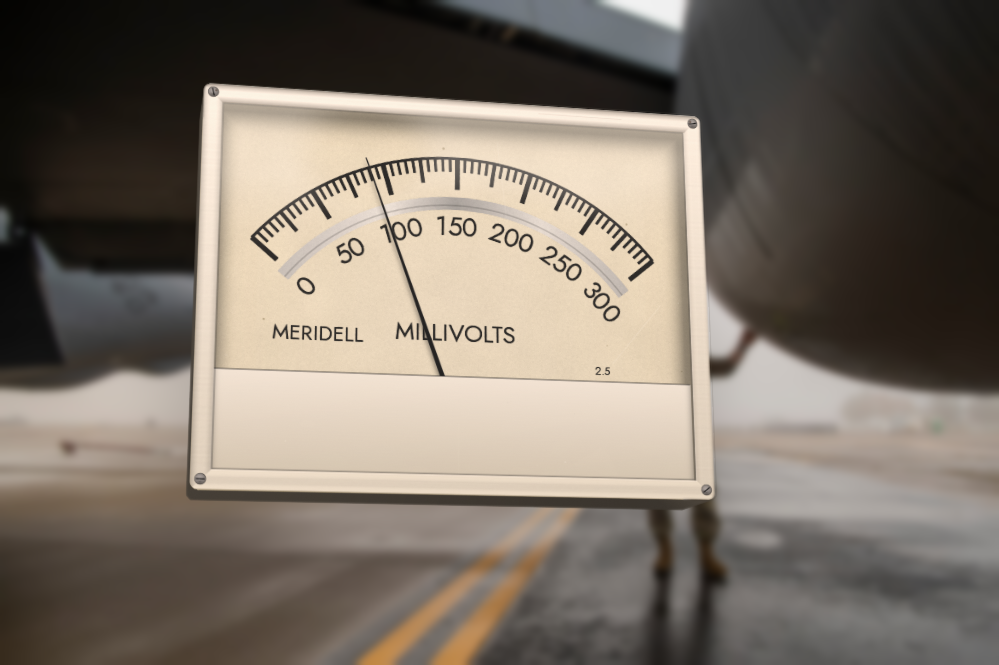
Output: 90,mV
